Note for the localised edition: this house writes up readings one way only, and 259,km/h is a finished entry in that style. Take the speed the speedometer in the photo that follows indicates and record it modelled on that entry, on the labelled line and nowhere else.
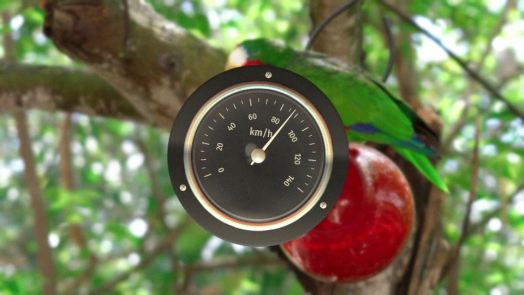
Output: 87.5,km/h
